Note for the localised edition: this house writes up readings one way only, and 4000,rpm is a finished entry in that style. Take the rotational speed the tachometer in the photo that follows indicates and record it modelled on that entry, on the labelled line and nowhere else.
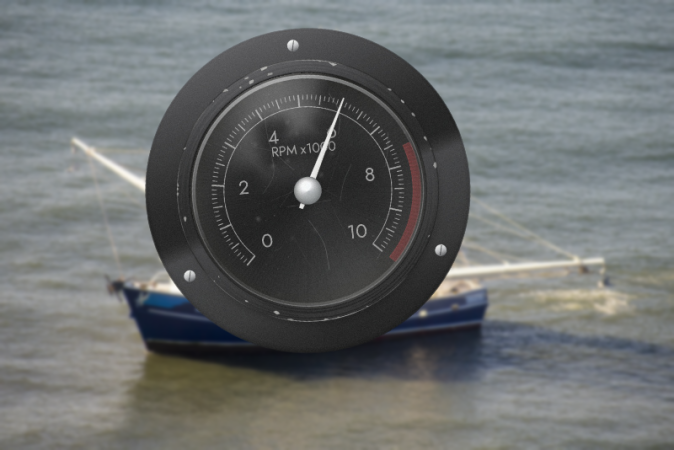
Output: 6000,rpm
